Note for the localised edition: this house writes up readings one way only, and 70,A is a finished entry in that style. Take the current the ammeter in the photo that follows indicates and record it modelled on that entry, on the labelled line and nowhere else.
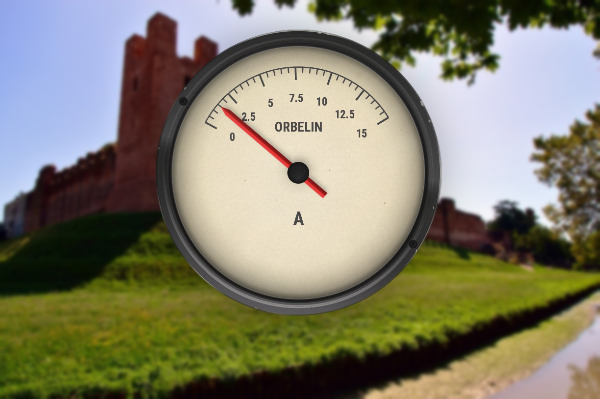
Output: 1.5,A
